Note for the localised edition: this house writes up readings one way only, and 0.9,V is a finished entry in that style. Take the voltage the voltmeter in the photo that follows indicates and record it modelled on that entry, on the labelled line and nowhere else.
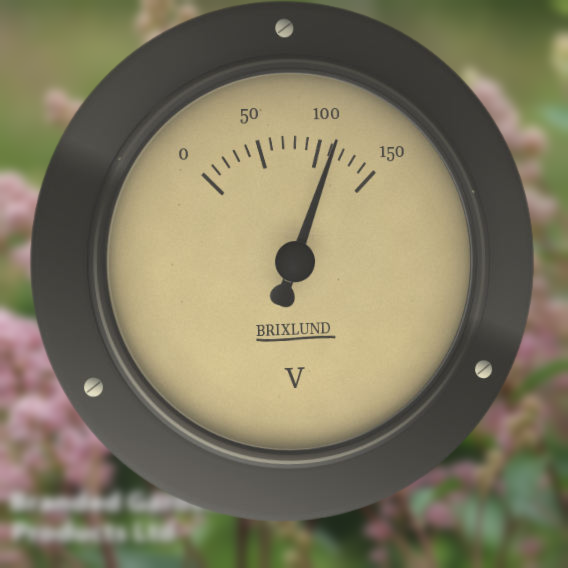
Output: 110,V
